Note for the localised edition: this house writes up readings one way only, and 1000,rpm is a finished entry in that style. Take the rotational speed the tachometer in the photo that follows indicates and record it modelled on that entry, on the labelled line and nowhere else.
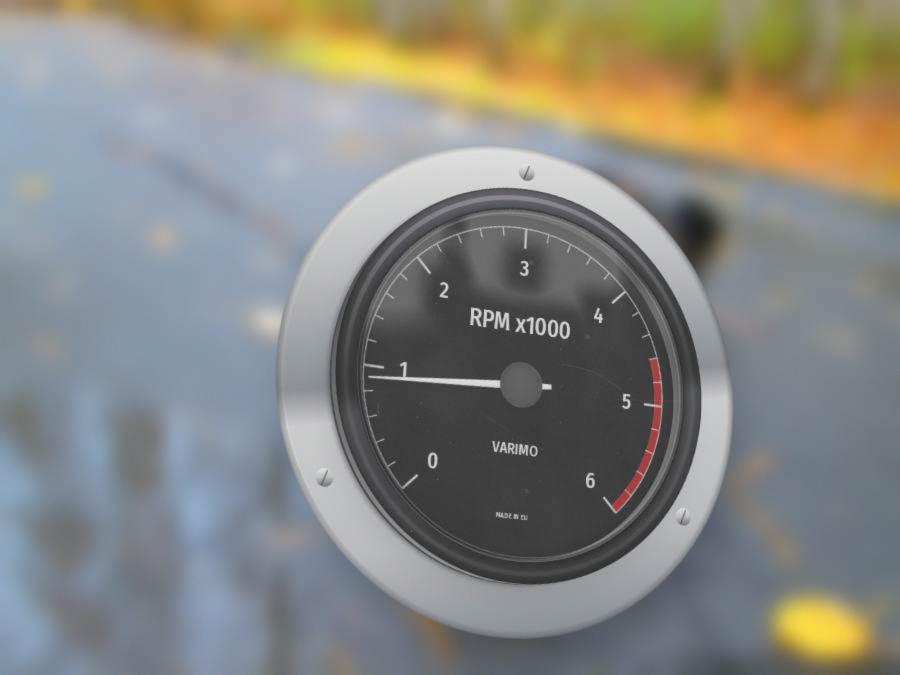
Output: 900,rpm
